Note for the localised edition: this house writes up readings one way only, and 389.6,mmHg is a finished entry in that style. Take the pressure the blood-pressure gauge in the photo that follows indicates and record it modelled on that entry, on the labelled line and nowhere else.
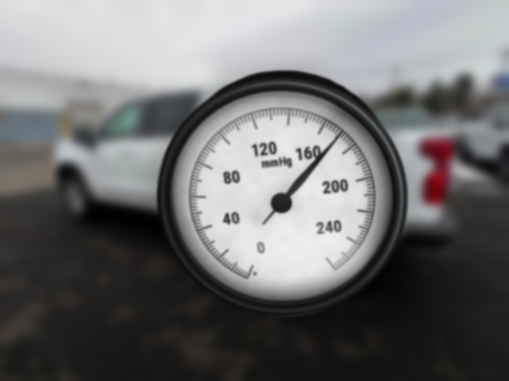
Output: 170,mmHg
